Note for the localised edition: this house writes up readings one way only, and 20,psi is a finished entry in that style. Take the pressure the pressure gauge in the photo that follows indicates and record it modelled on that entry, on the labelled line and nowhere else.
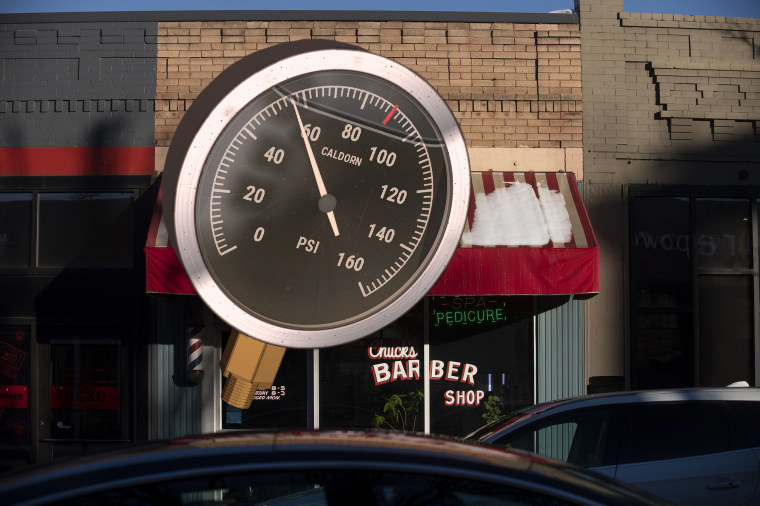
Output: 56,psi
